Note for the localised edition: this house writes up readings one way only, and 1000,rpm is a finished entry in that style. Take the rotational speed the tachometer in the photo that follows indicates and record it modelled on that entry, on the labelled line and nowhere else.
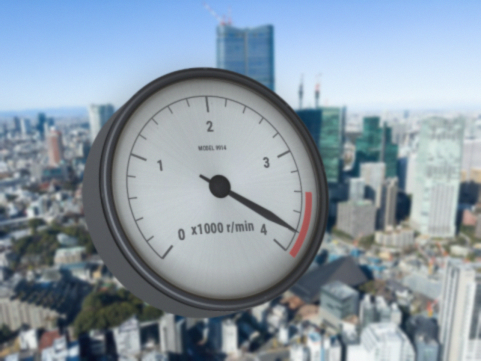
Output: 3800,rpm
